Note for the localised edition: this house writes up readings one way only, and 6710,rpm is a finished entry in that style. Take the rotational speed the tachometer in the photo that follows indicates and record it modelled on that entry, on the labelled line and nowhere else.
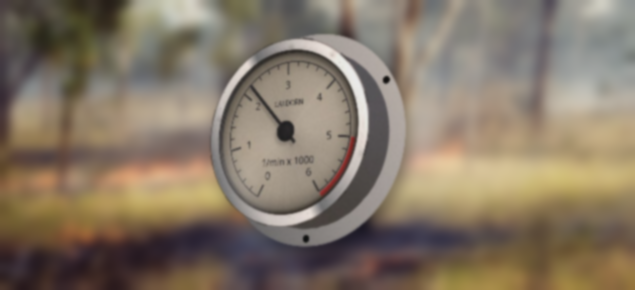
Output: 2200,rpm
